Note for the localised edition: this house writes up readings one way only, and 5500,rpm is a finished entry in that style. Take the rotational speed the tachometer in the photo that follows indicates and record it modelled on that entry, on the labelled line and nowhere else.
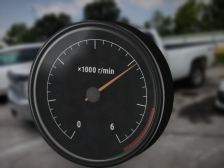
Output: 4100,rpm
